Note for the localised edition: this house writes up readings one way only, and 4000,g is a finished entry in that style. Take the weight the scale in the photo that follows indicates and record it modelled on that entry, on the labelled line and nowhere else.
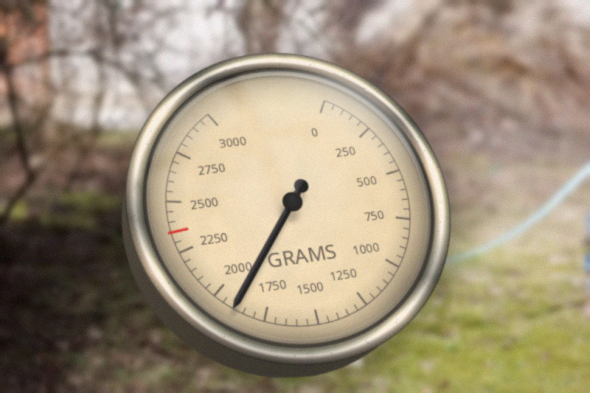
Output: 1900,g
